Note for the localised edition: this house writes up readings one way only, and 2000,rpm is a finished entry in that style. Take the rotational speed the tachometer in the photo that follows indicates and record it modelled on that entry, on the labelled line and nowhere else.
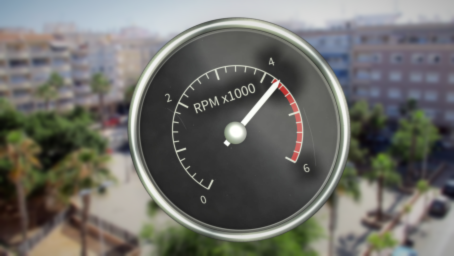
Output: 4300,rpm
